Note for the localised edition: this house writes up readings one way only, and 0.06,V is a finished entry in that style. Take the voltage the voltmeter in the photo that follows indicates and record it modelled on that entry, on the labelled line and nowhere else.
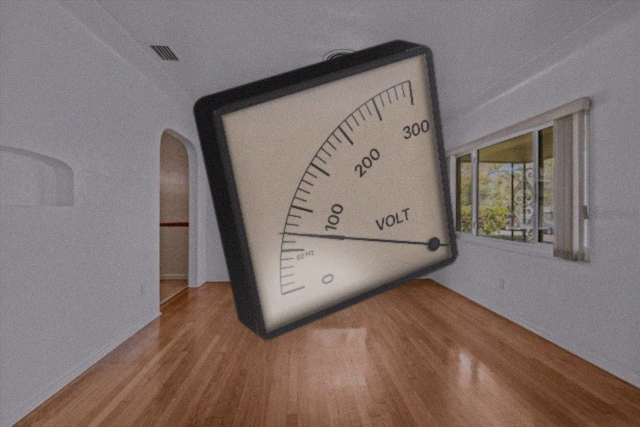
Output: 70,V
